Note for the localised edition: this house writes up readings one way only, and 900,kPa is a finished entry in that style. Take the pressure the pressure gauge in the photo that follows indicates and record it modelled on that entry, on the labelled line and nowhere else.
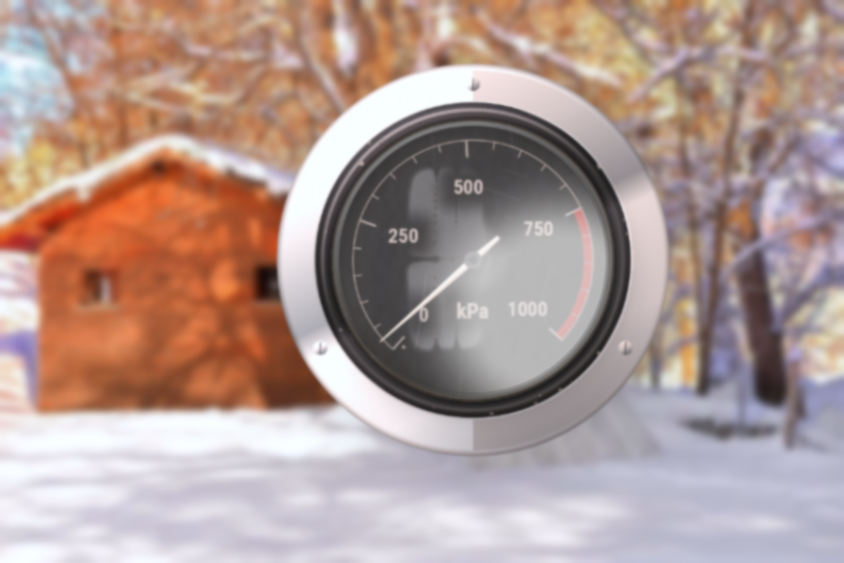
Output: 25,kPa
